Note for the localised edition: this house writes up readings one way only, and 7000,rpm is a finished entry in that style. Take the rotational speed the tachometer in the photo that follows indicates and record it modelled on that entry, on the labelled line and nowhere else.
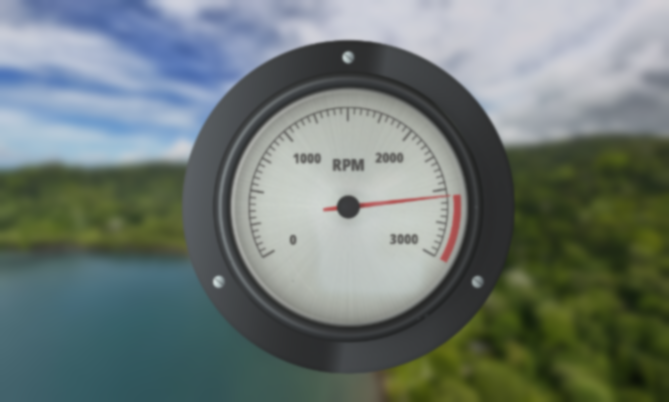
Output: 2550,rpm
